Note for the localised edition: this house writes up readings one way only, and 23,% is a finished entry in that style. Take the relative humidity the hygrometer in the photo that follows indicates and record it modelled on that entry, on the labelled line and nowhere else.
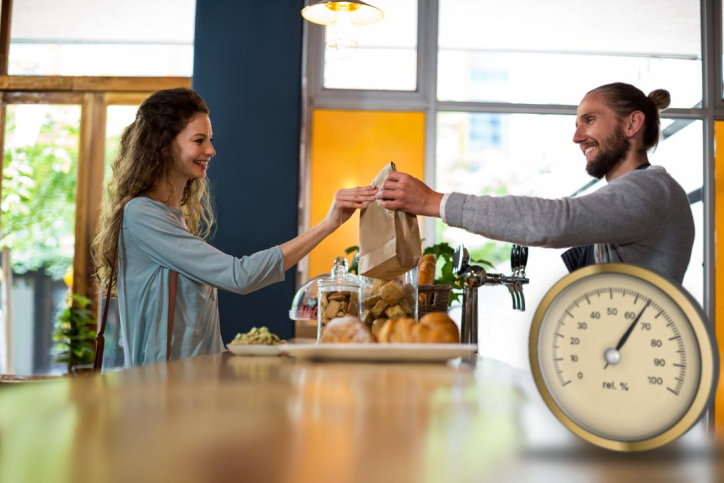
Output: 65,%
